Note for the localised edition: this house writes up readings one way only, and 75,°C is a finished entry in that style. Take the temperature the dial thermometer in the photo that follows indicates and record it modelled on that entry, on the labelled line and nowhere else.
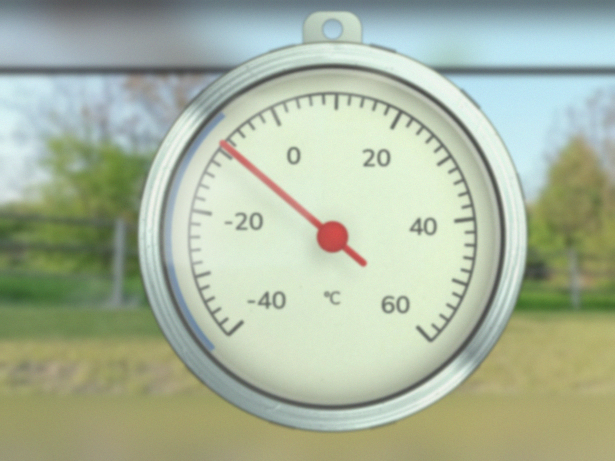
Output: -9,°C
